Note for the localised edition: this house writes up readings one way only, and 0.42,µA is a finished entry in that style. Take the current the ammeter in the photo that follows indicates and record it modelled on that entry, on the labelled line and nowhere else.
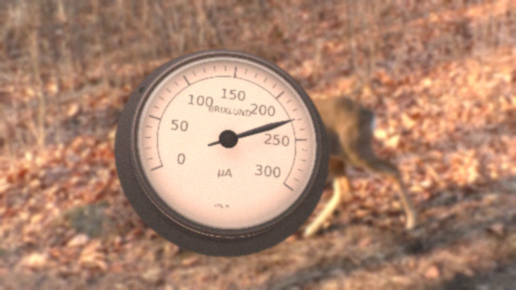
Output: 230,µA
